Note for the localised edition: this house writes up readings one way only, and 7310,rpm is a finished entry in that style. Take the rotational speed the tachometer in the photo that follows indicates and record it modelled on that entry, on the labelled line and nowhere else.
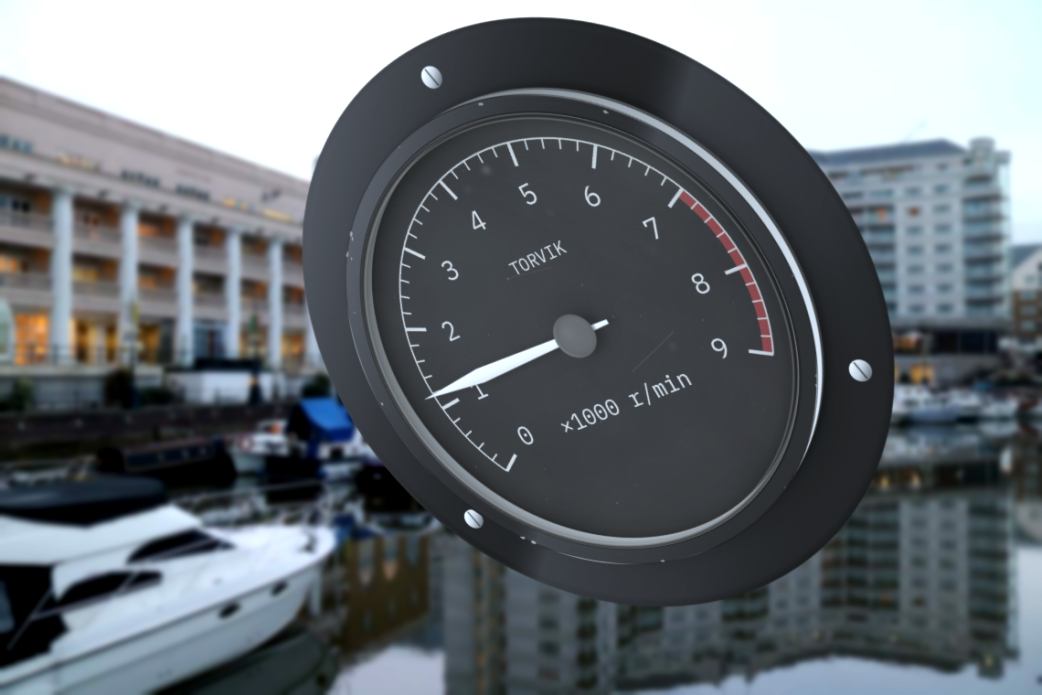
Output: 1200,rpm
